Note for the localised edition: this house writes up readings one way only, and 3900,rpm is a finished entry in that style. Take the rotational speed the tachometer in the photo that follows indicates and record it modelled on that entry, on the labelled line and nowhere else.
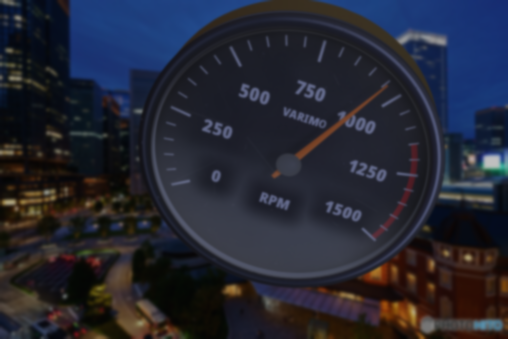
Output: 950,rpm
